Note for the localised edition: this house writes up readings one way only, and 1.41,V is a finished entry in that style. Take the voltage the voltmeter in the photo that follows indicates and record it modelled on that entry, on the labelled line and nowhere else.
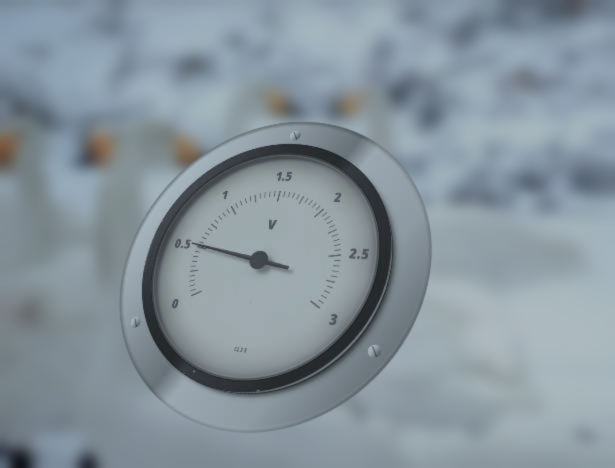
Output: 0.5,V
